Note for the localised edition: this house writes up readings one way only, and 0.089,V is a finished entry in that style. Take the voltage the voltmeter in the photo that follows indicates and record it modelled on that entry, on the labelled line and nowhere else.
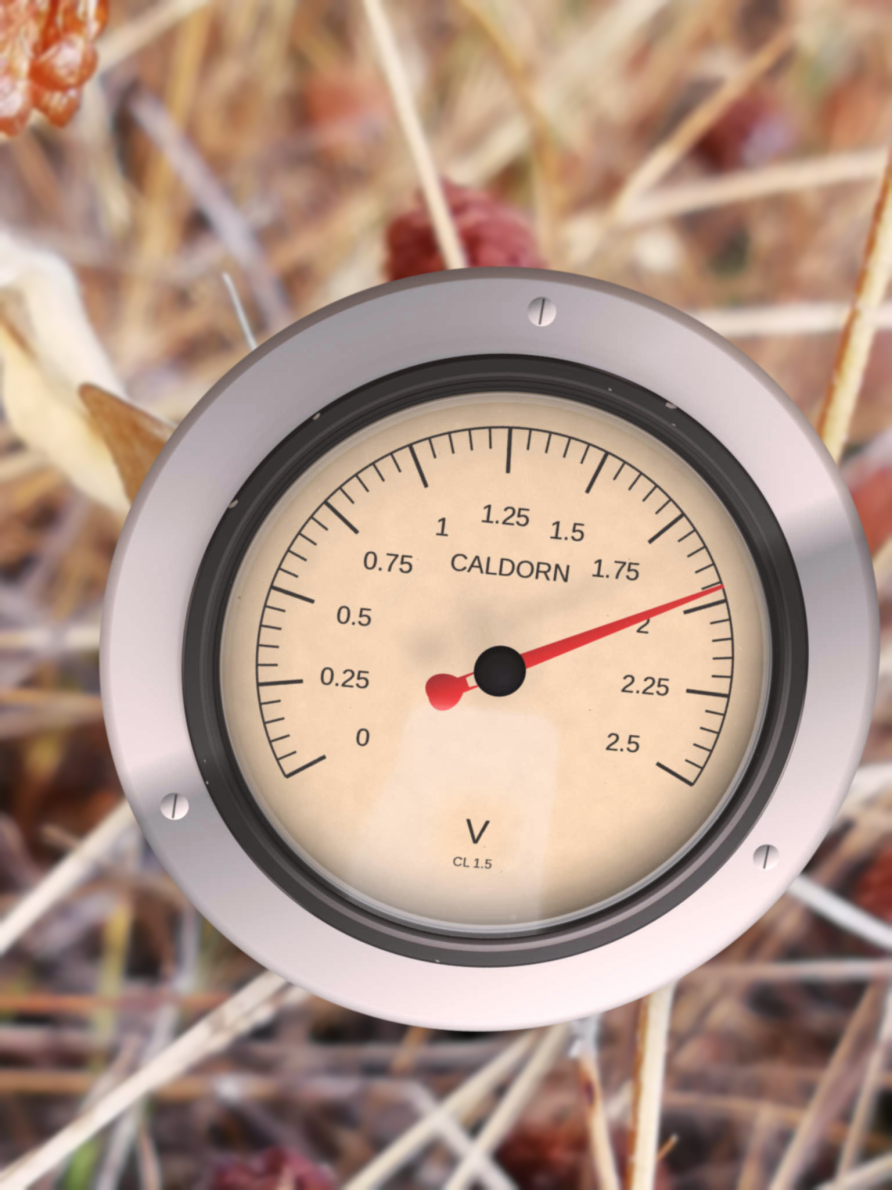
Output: 1.95,V
